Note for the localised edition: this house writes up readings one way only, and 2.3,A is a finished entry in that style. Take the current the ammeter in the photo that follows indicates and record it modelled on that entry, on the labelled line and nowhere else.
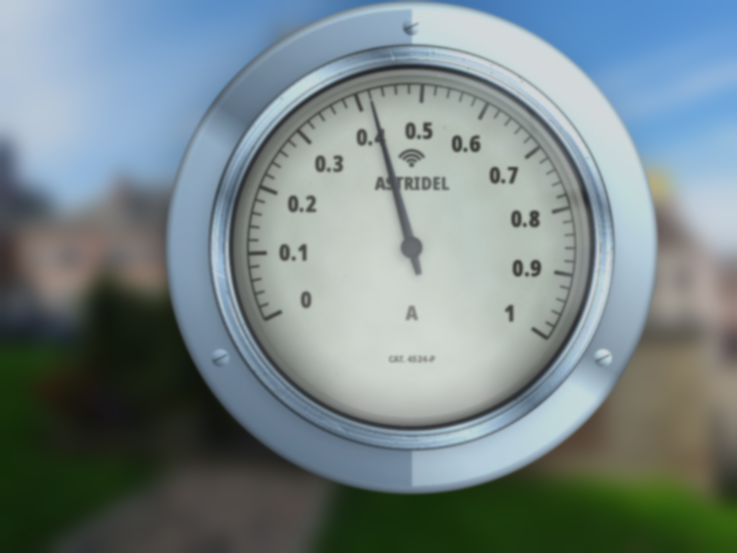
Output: 0.42,A
